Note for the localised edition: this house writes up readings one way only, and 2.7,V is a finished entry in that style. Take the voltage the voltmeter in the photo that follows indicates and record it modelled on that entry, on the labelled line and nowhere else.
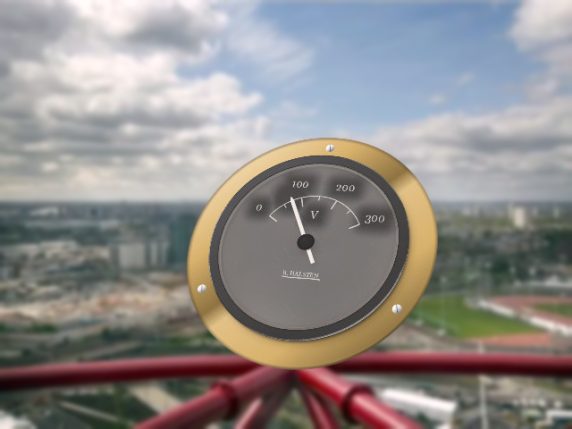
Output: 75,V
